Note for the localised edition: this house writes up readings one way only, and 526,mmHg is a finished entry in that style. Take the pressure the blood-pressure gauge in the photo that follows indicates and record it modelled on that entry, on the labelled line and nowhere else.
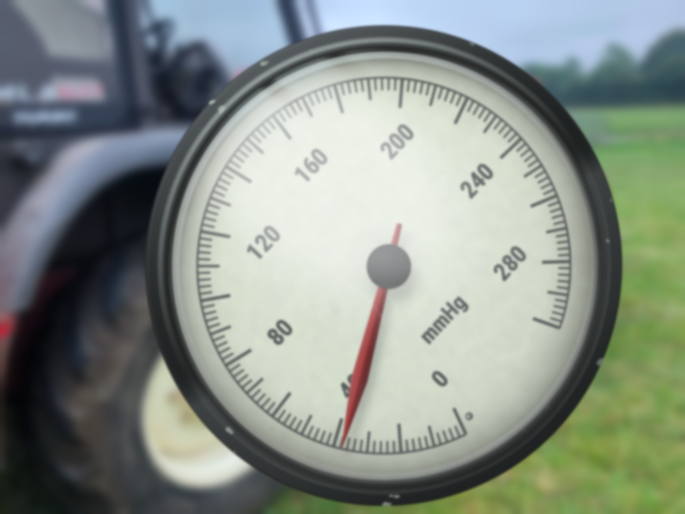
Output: 38,mmHg
